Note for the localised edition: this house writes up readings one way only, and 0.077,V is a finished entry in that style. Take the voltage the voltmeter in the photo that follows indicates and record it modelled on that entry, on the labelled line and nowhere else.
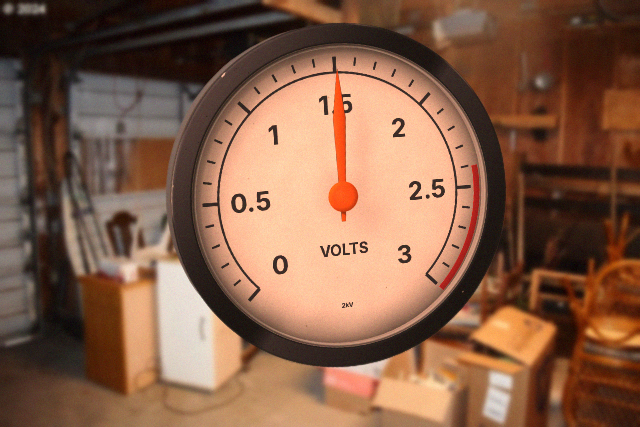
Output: 1.5,V
